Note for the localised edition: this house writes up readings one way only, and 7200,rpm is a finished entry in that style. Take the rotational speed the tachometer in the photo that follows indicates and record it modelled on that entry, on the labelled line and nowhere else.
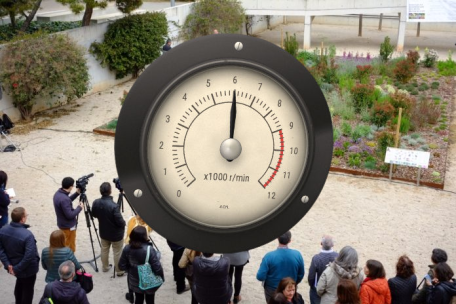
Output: 6000,rpm
